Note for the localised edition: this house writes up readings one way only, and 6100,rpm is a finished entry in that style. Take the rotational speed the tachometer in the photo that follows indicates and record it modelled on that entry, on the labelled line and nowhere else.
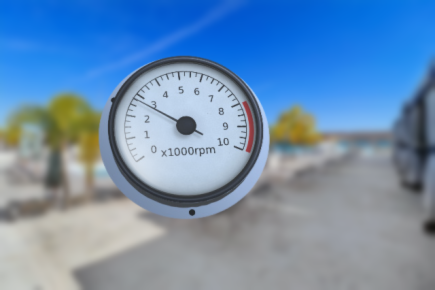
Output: 2750,rpm
